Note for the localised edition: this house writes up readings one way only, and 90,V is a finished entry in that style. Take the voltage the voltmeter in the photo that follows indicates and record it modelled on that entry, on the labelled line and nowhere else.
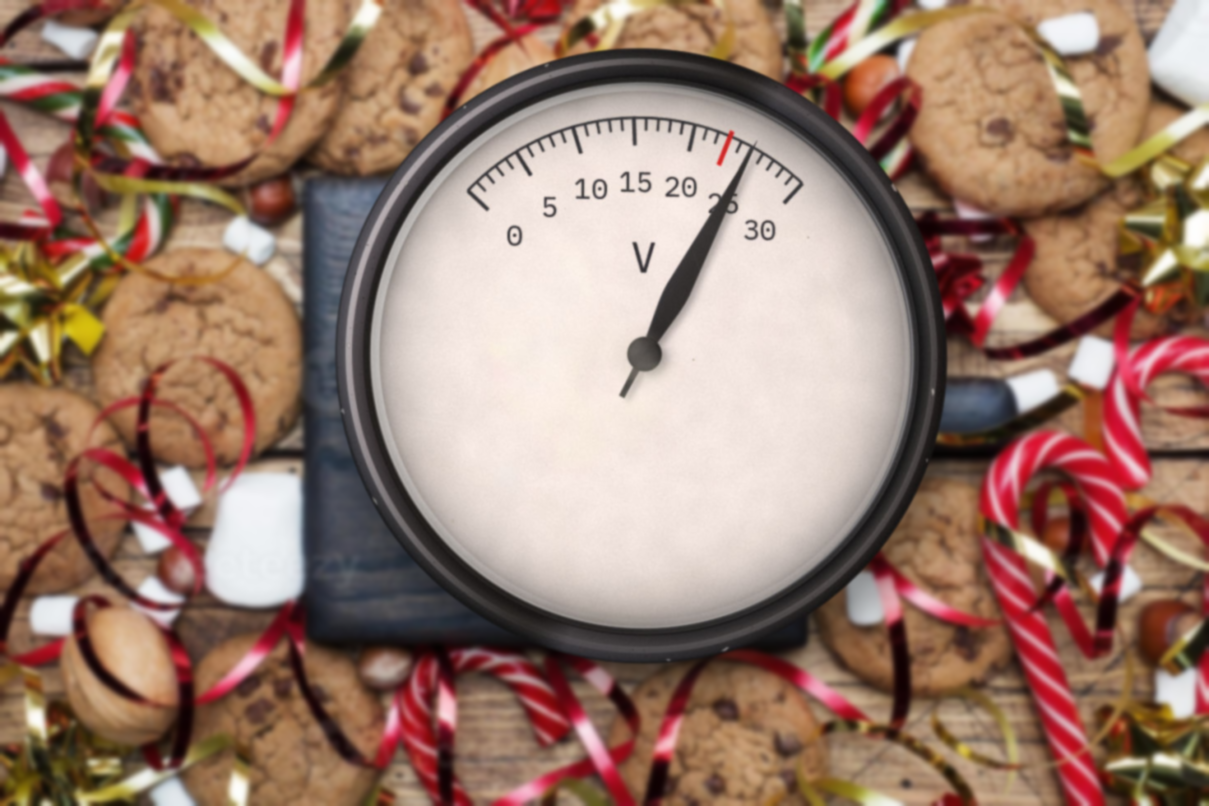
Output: 25,V
